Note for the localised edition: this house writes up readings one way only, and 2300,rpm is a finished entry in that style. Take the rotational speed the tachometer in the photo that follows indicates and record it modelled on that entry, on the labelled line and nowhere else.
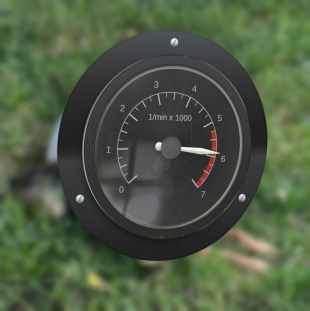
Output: 5875,rpm
